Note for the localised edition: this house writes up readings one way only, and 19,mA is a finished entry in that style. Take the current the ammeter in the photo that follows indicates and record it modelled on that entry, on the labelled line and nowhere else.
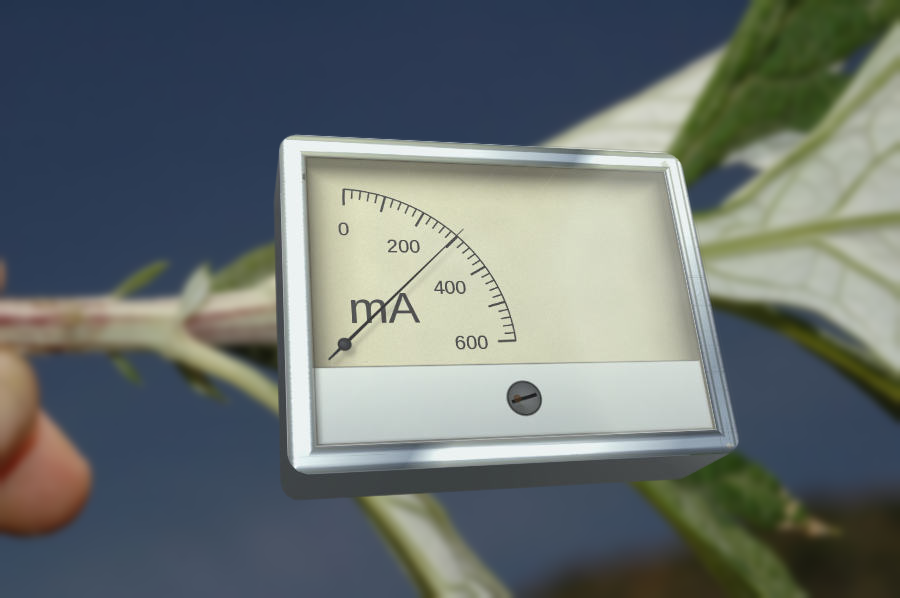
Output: 300,mA
